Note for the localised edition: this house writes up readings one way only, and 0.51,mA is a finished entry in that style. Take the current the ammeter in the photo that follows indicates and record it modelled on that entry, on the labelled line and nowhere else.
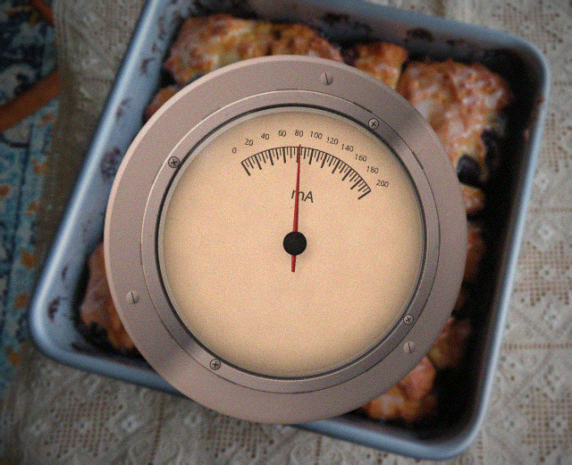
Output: 80,mA
